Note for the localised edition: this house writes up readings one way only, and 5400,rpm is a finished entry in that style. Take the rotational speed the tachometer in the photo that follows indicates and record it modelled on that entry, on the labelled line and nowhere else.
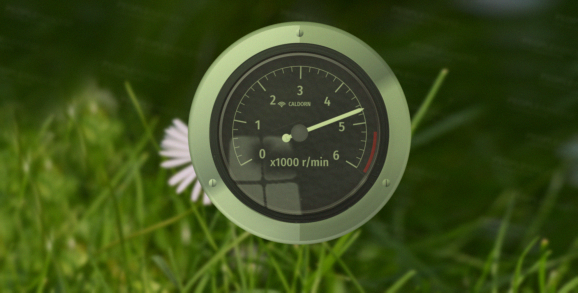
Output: 4700,rpm
